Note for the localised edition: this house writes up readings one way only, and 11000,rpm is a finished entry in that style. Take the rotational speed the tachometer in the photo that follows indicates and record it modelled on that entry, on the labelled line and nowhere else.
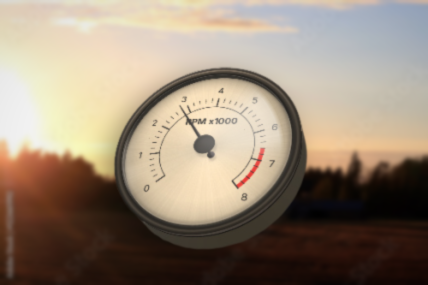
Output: 2800,rpm
